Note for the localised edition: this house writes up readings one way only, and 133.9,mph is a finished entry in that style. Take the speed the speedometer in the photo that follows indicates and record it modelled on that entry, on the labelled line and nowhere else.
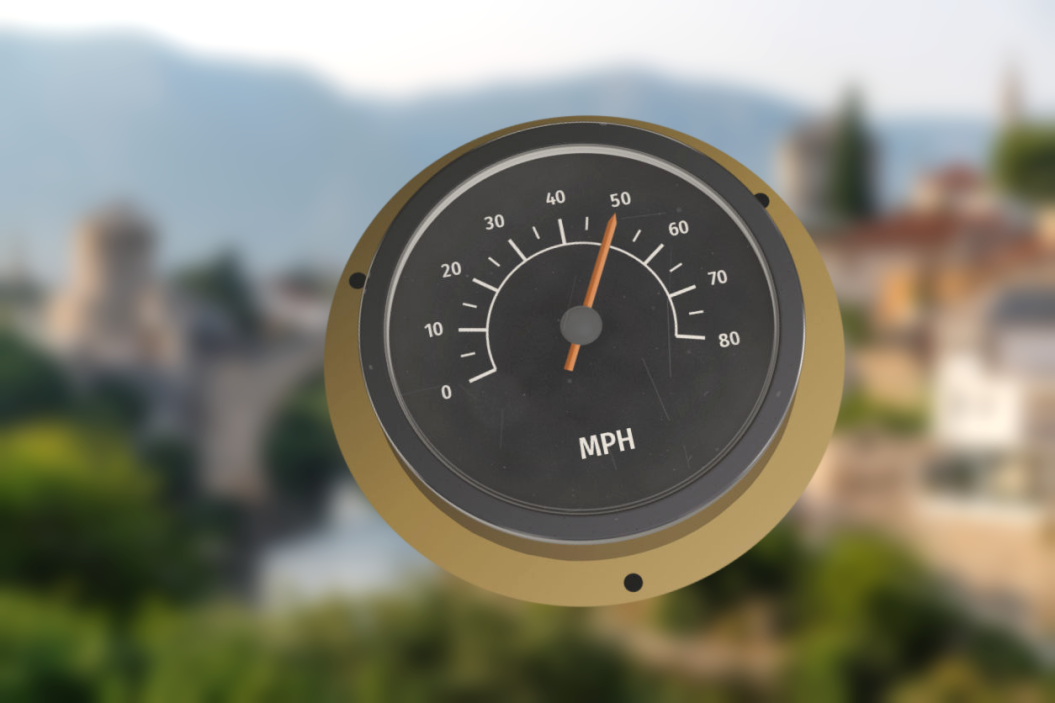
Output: 50,mph
